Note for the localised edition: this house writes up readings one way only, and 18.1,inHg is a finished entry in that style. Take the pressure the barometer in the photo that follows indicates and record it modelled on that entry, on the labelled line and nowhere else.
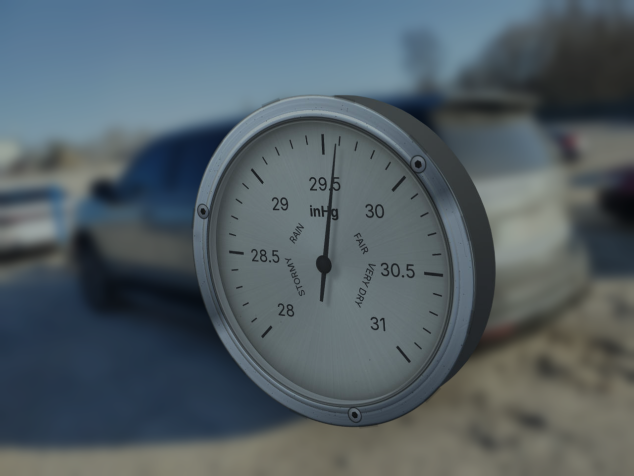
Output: 29.6,inHg
